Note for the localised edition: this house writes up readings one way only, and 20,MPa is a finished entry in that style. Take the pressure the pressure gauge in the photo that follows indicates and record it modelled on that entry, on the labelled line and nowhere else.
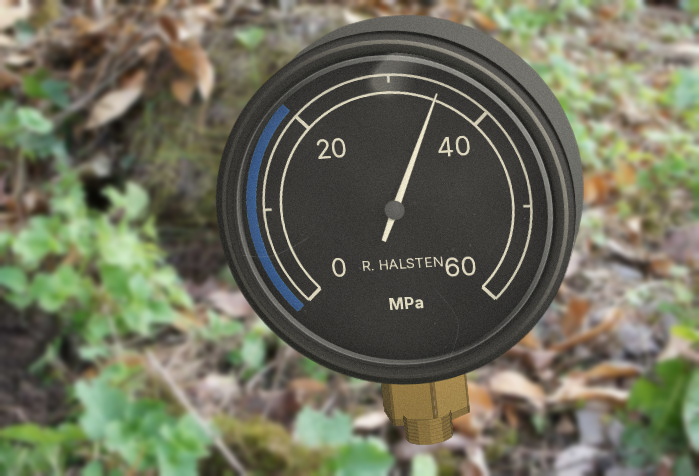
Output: 35,MPa
